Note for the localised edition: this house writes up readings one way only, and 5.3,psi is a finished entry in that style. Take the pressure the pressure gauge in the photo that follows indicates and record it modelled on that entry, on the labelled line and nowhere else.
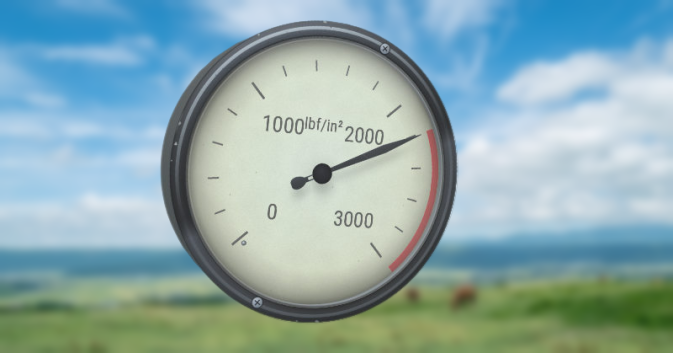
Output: 2200,psi
